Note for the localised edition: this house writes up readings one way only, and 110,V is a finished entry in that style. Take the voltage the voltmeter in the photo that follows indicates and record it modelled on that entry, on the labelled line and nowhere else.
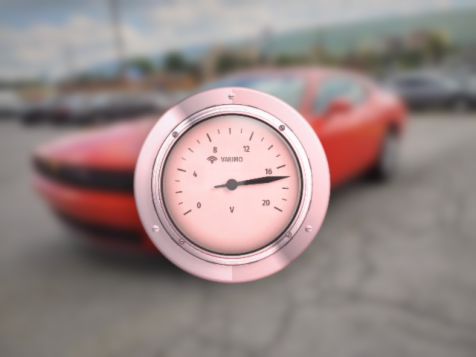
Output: 17,V
